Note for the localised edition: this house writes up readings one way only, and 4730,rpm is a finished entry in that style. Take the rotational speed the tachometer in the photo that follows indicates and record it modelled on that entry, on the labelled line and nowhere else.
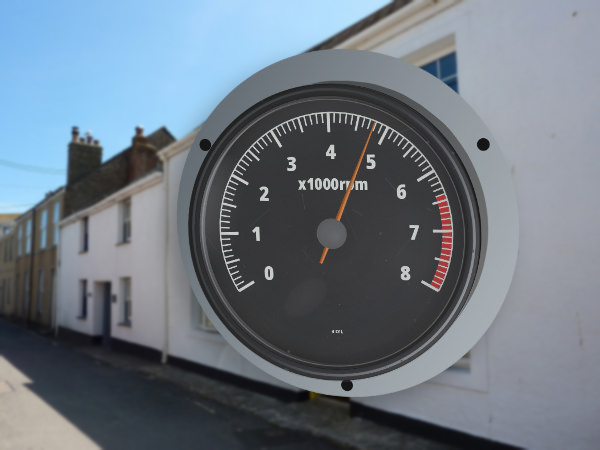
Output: 4800,rpm
